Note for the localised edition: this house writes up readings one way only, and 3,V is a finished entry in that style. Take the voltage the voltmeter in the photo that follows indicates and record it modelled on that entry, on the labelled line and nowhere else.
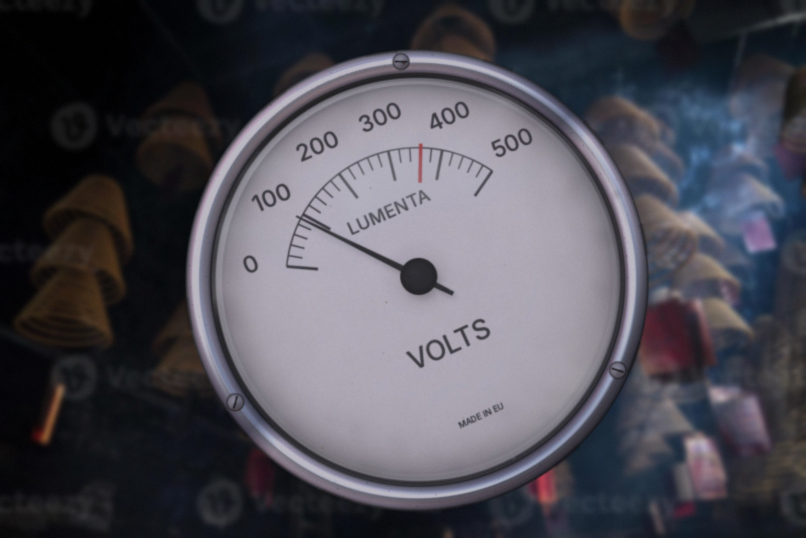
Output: 90,V
